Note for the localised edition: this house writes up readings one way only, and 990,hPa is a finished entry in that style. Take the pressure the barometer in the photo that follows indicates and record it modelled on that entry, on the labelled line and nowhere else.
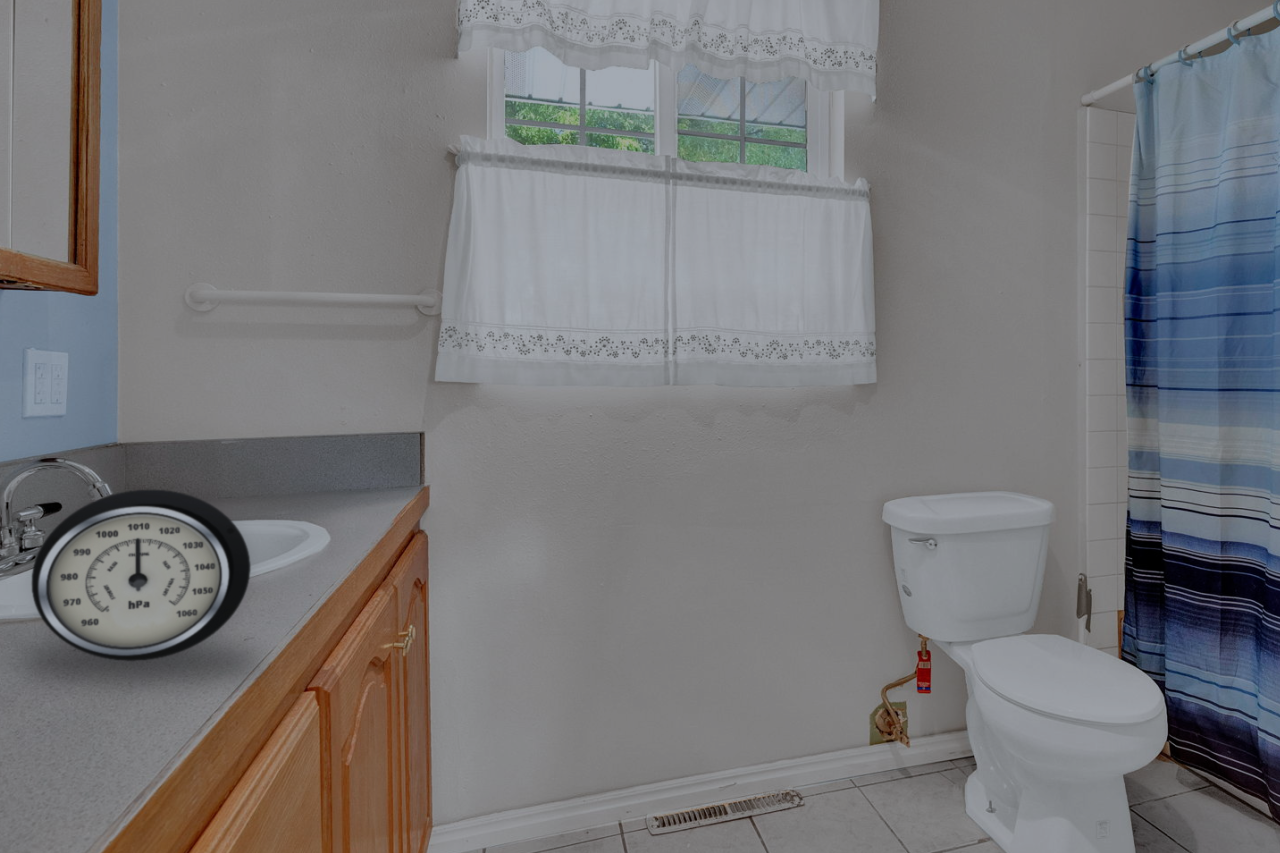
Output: 1010,hPa
